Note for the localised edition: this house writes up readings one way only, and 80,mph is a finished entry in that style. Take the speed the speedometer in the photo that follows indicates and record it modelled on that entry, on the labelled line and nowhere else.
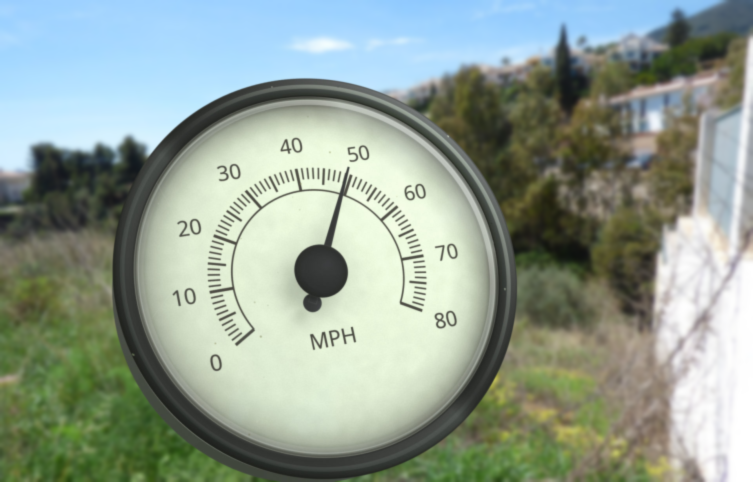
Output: 49,mph
